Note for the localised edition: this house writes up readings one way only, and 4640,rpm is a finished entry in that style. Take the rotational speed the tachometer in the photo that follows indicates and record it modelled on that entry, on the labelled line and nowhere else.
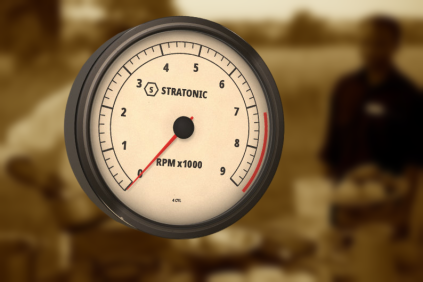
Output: 0,rpm
